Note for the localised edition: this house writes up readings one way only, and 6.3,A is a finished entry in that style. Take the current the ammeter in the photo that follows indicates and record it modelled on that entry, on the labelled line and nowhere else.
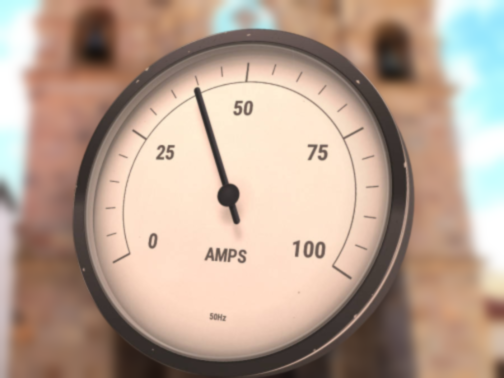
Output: 40,A
